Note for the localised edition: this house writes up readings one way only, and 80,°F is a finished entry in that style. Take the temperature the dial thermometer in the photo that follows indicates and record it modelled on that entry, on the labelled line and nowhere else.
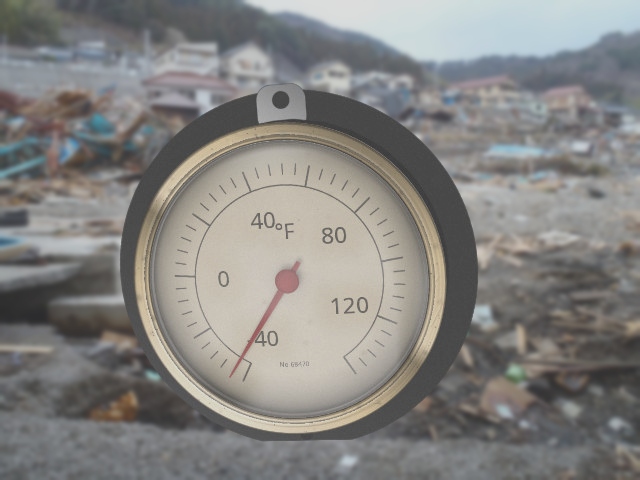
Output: -36,°F
